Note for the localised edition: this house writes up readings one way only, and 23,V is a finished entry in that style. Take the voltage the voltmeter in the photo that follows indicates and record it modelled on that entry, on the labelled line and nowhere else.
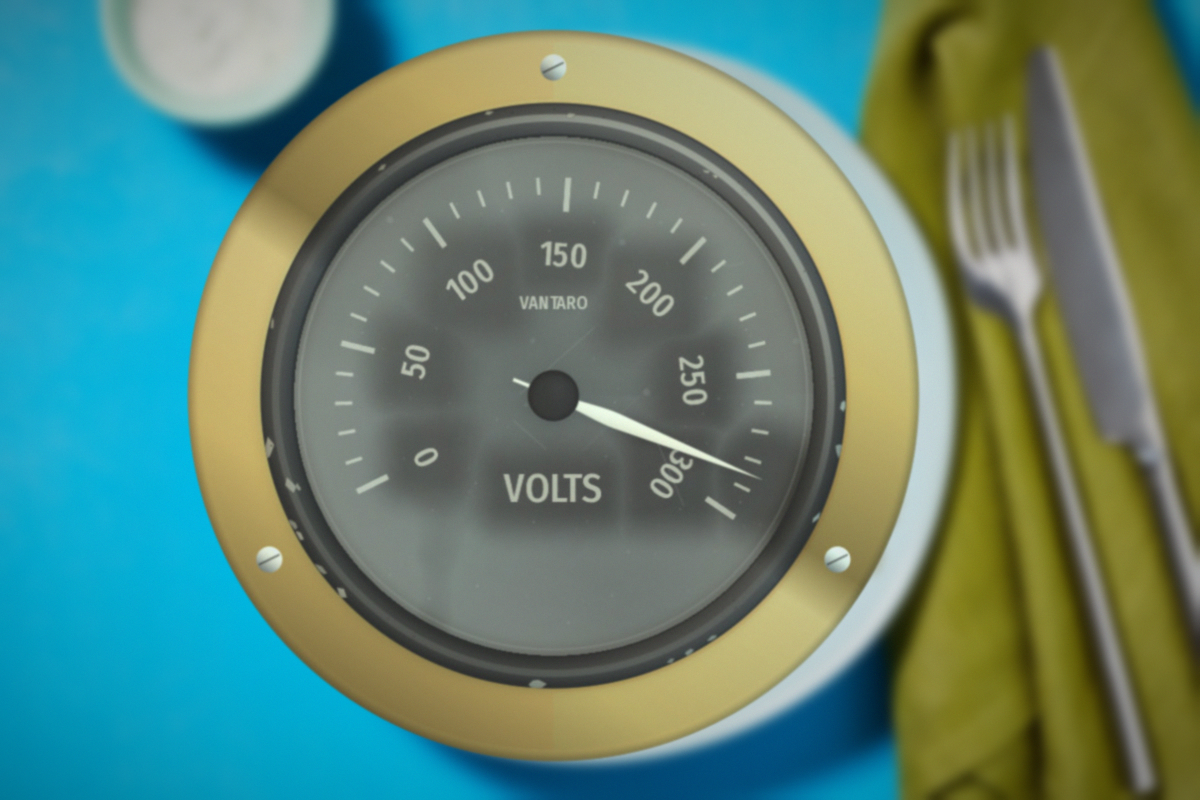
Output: 285,V
